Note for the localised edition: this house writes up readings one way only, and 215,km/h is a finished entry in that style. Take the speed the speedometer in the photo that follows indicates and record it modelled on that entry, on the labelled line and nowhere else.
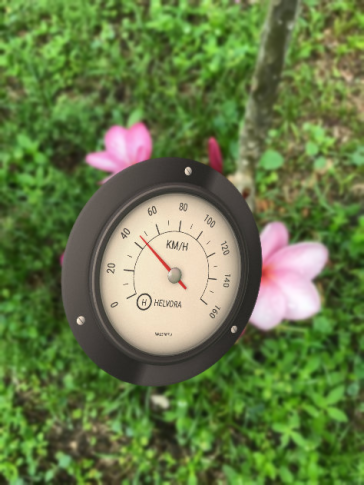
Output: 45,km/h
